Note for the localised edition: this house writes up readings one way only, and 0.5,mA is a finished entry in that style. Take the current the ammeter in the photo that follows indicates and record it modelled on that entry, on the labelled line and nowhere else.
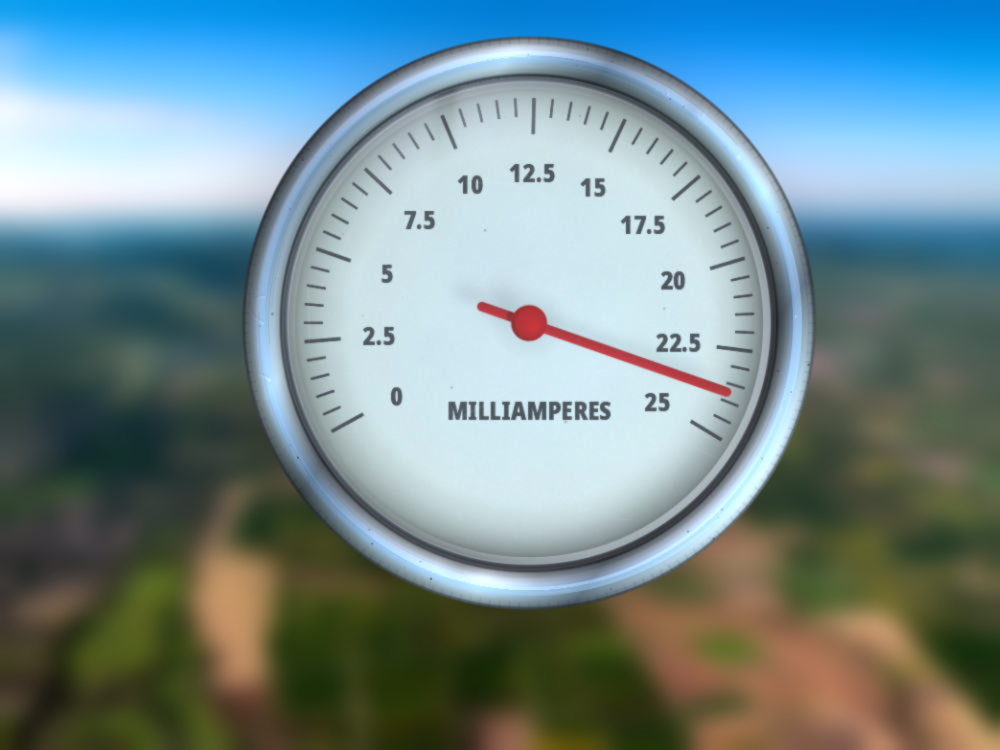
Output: 23.75,mA
